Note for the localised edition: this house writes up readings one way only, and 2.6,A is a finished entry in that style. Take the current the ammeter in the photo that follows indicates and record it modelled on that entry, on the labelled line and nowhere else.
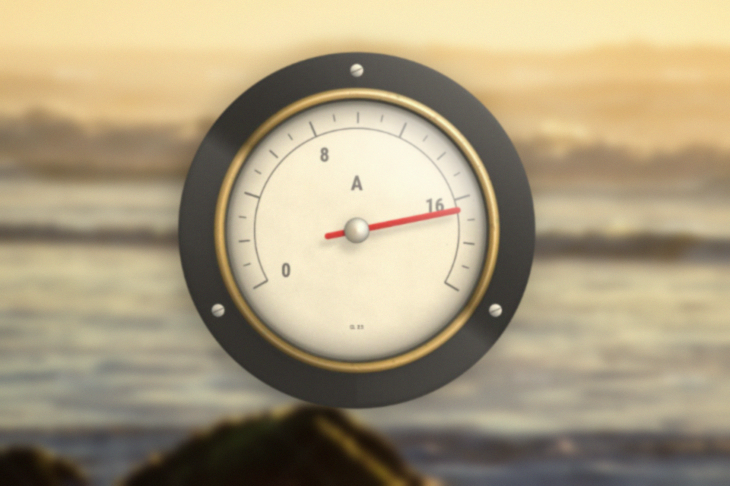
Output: 16.5,A
